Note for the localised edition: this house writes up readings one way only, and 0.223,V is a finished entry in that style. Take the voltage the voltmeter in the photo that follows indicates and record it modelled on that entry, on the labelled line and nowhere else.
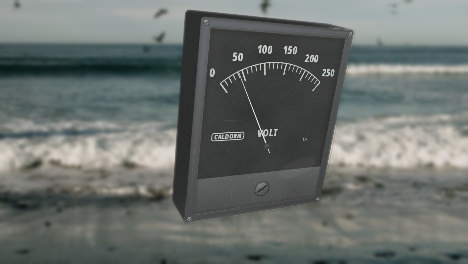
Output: 40,V
